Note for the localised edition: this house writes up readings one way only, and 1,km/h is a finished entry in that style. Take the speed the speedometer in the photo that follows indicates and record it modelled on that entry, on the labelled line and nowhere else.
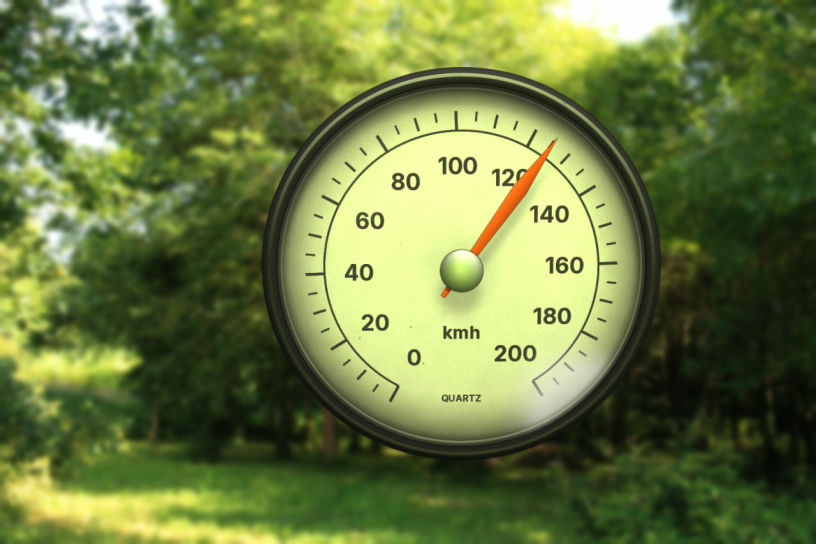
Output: 125,km/h
